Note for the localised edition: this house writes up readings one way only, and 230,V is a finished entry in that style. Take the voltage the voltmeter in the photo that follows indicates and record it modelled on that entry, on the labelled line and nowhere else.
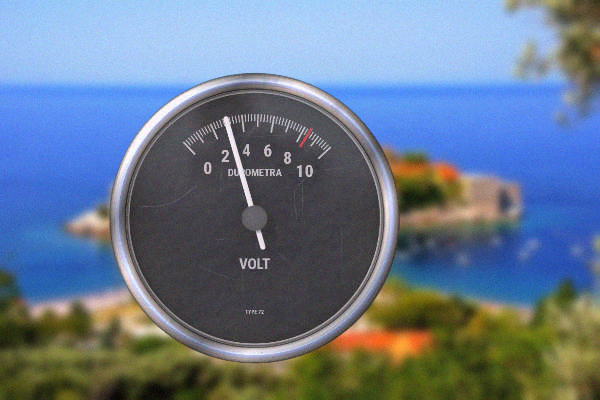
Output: 3,V
